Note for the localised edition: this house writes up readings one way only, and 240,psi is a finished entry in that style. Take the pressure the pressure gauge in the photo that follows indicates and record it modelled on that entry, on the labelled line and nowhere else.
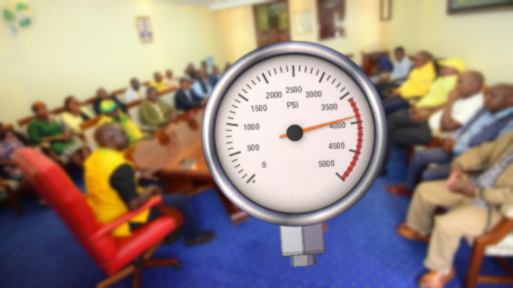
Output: 3900,psi
